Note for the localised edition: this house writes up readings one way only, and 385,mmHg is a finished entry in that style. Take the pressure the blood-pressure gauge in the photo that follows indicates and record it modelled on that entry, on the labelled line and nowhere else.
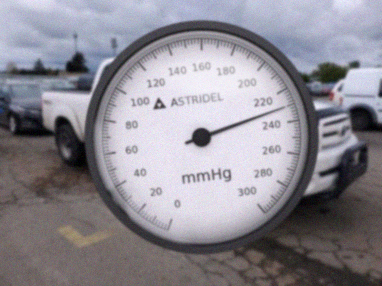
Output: 230,mmHg
